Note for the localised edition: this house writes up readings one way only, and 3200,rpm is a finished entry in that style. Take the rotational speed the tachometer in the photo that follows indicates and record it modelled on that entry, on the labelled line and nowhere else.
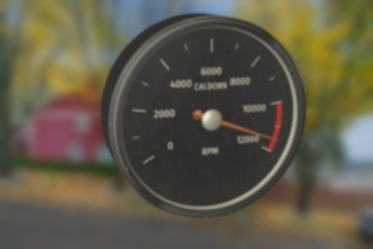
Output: 11500,rpm
